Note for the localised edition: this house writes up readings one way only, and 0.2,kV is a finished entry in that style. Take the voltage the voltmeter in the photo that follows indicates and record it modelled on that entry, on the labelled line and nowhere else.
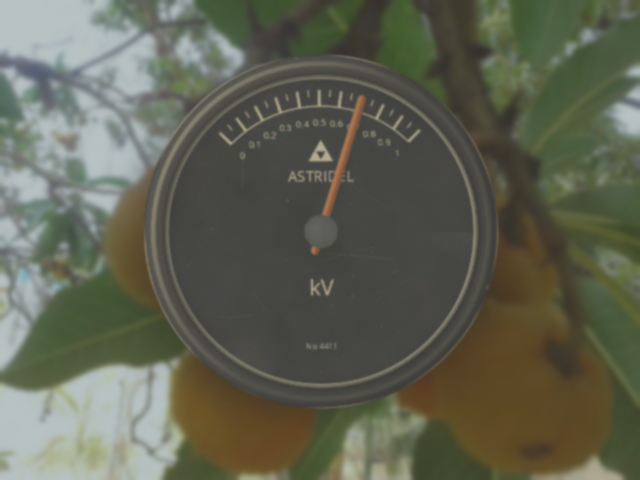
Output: 0.7,kV
